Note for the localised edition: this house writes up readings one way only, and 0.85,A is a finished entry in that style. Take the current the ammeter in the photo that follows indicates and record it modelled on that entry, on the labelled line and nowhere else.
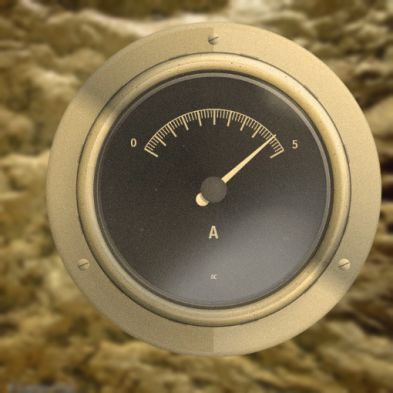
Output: 4.5,A
